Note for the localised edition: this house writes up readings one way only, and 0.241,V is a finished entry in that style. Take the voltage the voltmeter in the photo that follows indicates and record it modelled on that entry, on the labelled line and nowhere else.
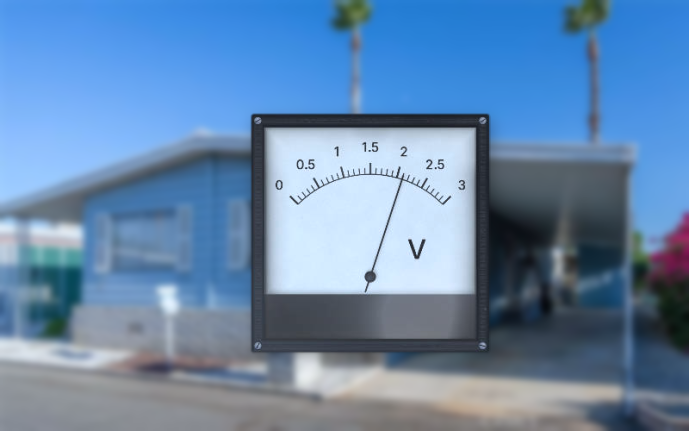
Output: 2.1,V
